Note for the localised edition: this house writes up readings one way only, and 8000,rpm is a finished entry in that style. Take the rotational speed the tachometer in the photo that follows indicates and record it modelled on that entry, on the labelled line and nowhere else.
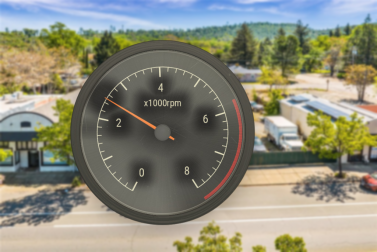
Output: 2500,rpm
